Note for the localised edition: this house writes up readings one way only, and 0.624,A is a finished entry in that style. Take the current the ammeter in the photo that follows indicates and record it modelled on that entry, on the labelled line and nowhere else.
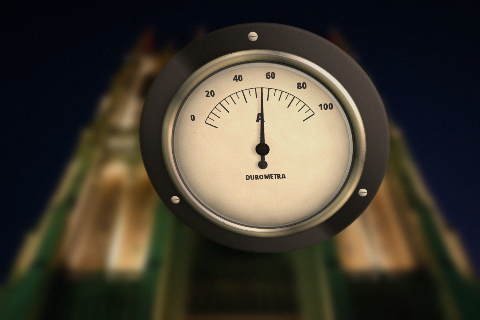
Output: 55,A
